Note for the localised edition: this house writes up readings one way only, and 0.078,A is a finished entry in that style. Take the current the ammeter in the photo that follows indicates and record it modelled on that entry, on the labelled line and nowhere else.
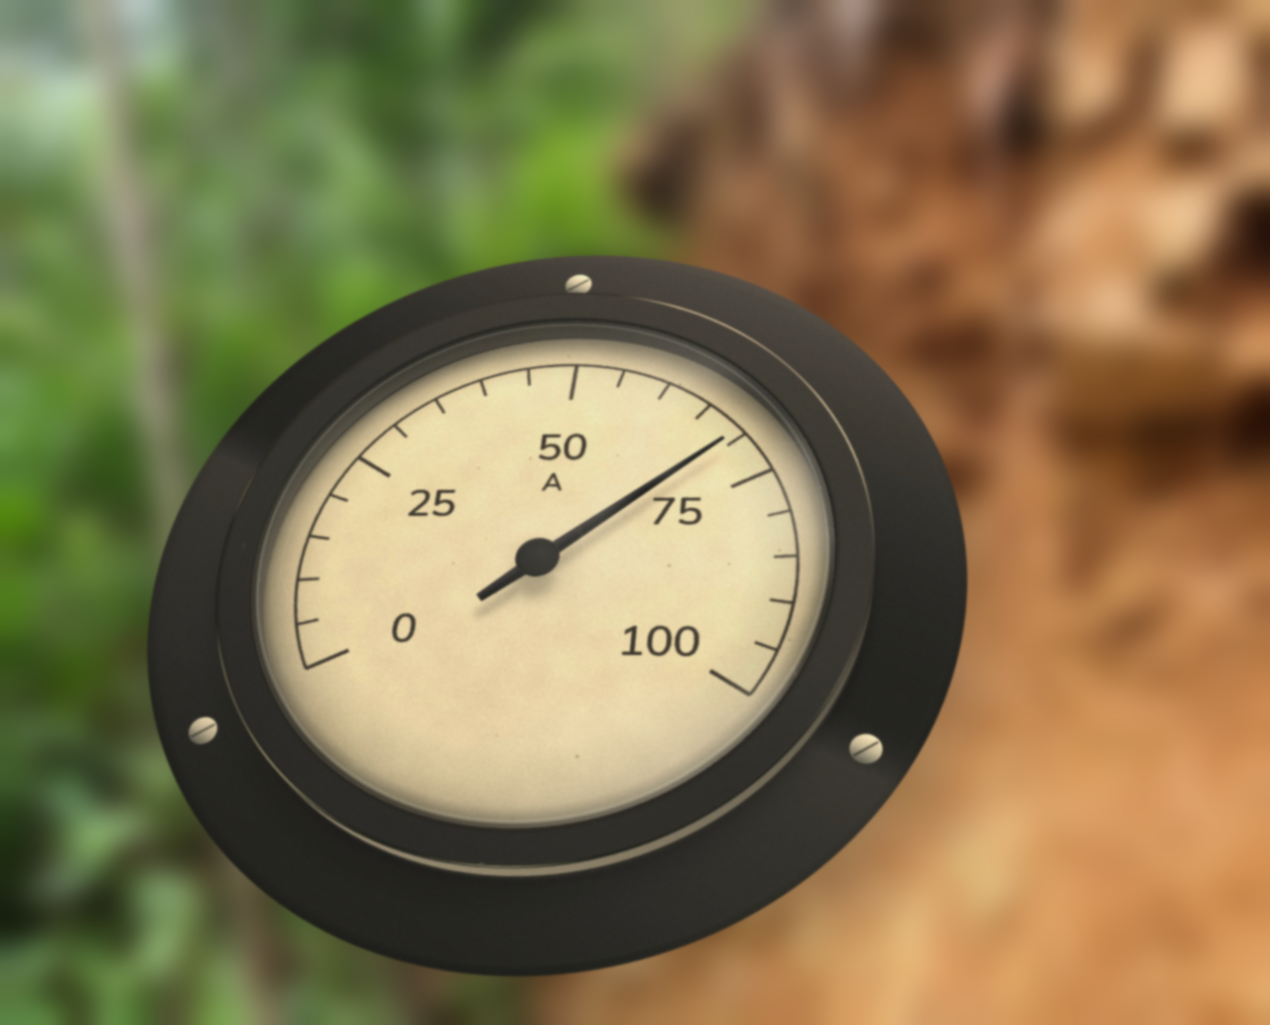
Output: 70,A
